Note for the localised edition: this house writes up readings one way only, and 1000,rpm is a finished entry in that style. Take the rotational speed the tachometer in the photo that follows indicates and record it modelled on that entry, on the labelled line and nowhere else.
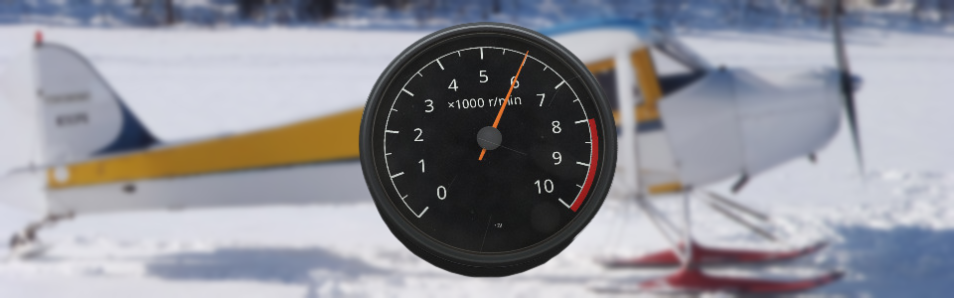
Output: 6000,rpm
